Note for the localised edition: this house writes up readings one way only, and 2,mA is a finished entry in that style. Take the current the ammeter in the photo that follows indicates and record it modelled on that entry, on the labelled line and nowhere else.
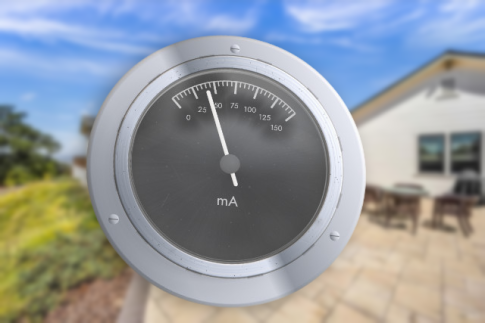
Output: 40,mA
